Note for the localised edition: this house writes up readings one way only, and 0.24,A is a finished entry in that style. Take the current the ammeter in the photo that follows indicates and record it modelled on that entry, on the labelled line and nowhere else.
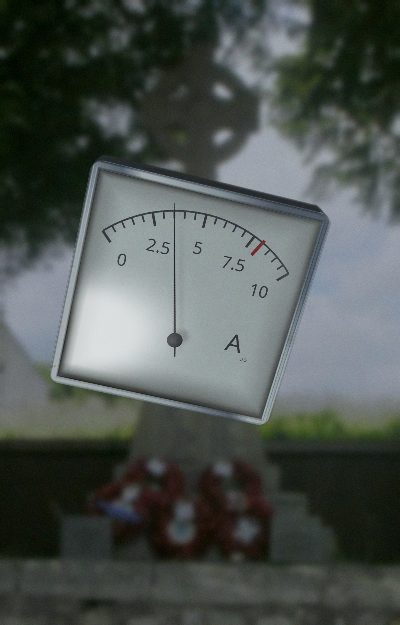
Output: 3.5,A
